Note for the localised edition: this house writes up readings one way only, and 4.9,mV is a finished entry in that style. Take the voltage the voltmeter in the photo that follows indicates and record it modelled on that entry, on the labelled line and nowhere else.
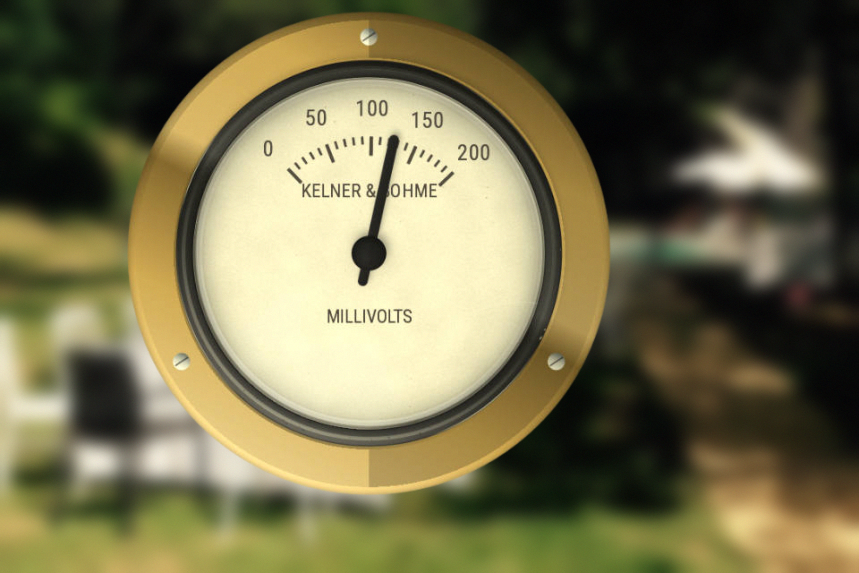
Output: 125,mV
